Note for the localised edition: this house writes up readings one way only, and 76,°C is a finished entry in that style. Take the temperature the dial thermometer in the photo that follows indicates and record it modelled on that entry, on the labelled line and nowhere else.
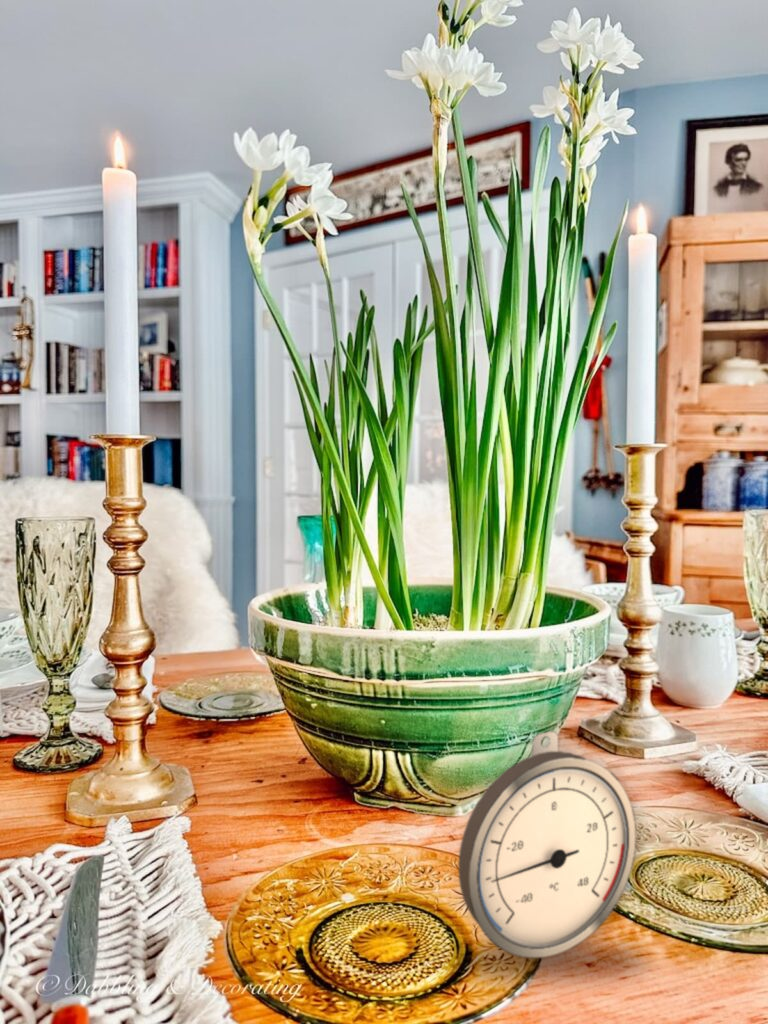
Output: -28,°C
